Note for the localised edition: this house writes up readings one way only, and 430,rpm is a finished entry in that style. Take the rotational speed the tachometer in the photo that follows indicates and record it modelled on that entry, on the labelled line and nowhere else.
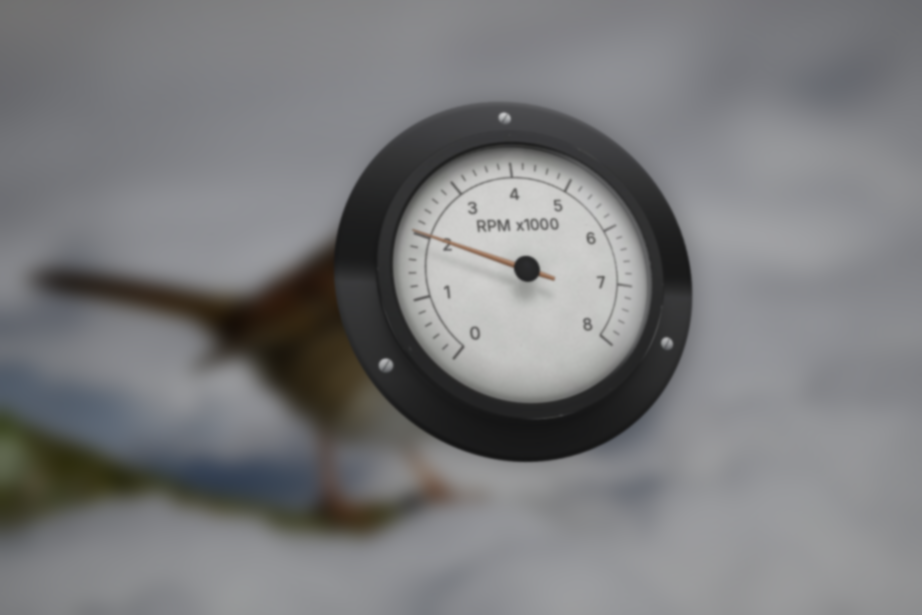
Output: 2000,rpm
